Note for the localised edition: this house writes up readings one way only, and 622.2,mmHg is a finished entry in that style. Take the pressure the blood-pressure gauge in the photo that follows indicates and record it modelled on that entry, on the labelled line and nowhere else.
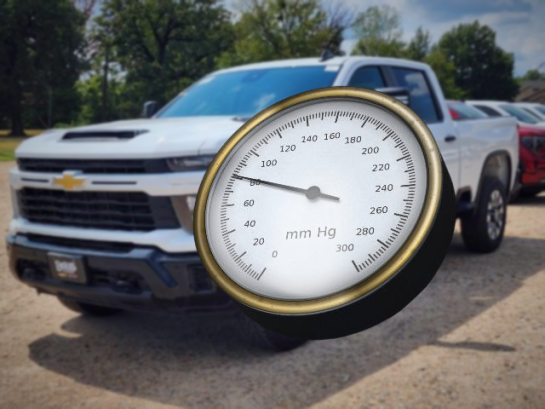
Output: 80,mmHg
